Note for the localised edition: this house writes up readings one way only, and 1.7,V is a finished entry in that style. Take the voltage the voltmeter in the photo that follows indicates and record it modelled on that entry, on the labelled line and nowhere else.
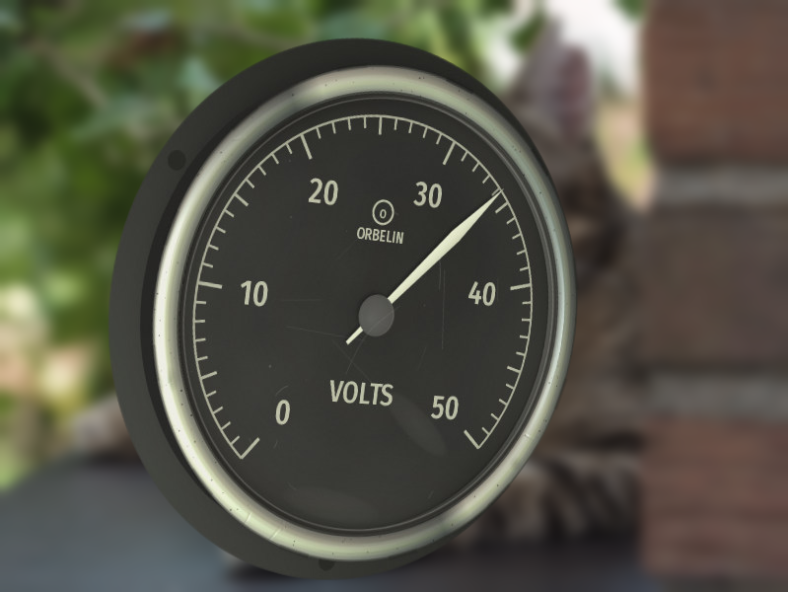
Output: 34,V
